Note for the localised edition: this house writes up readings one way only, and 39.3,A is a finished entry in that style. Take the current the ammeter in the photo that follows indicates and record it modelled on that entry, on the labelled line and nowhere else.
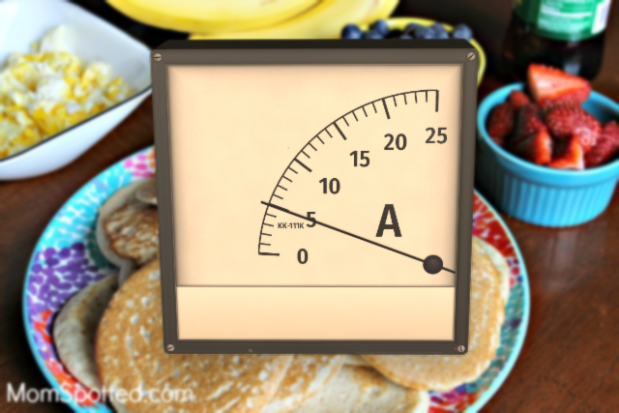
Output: 5,A
